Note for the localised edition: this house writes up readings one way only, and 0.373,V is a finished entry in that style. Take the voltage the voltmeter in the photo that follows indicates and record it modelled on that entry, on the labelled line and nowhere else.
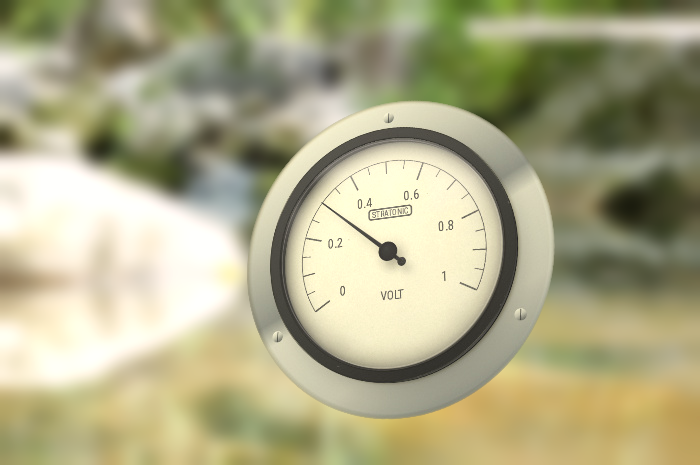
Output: 0.3,V
